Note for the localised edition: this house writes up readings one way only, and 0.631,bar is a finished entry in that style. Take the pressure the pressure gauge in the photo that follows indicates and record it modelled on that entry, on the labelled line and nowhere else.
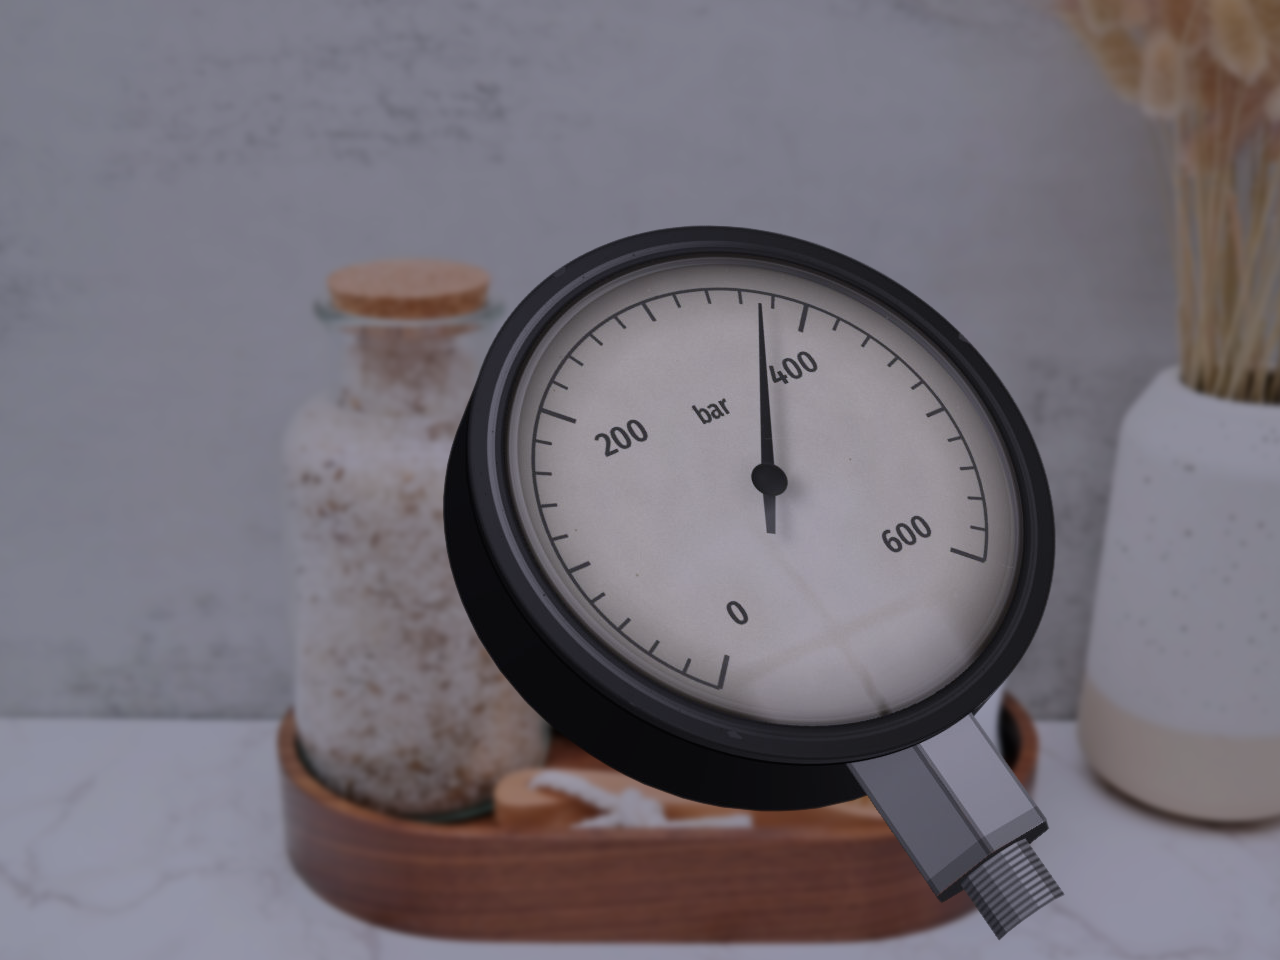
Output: 370,bar
